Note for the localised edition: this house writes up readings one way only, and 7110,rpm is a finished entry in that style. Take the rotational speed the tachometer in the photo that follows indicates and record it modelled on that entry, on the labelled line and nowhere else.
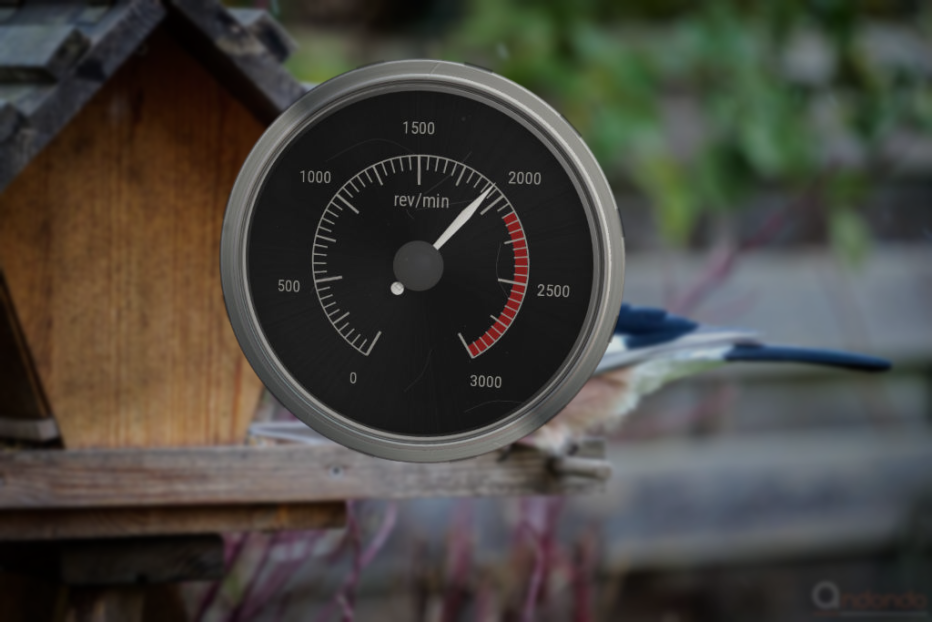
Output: 1925,rpm
